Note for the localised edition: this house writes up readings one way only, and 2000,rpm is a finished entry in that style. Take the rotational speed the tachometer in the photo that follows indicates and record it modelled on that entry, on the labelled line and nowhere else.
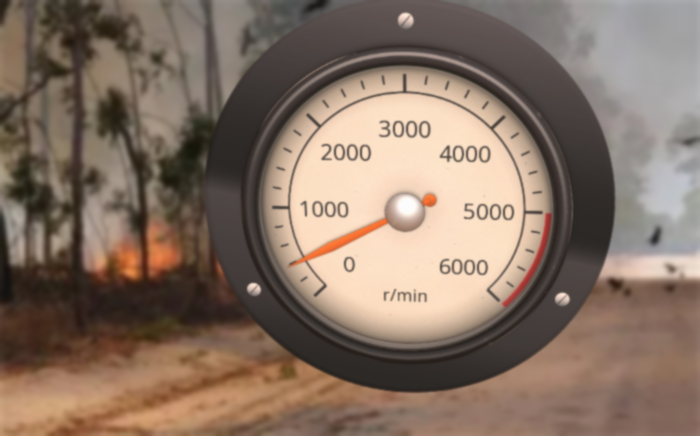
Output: 400,rpm
